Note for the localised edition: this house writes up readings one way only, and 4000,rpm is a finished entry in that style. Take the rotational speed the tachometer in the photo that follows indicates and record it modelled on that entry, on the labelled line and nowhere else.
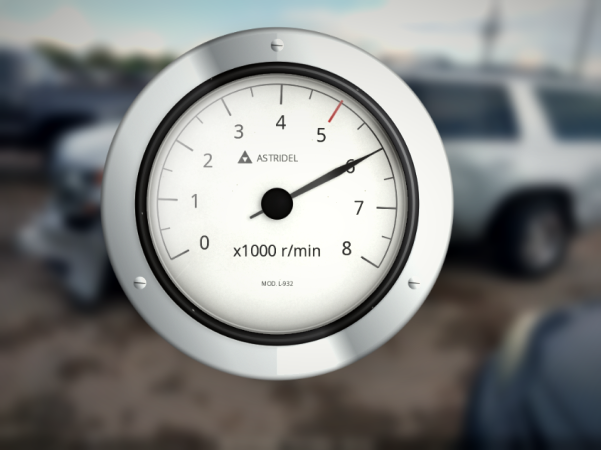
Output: 6000,rpm
